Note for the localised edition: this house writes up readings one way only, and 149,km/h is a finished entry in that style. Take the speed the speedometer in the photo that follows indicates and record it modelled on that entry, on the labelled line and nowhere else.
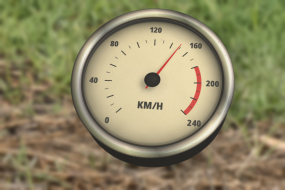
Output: 150,km/h
